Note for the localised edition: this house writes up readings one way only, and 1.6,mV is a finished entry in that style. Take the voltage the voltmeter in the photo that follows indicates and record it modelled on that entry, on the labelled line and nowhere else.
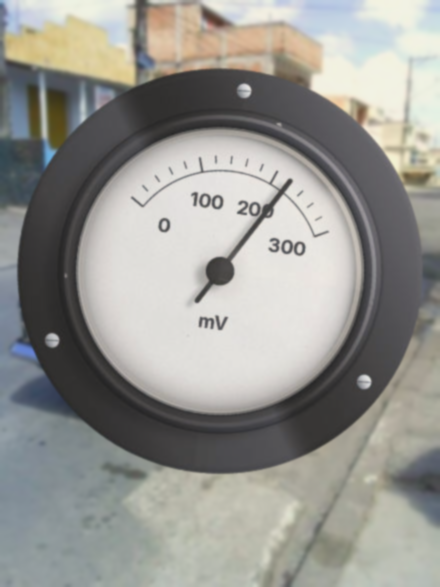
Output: 220,mV
